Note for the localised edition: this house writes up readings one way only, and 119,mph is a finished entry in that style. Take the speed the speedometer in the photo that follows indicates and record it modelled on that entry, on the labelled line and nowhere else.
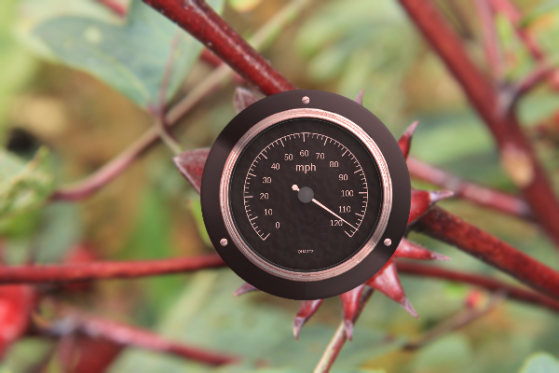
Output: 116,mph
